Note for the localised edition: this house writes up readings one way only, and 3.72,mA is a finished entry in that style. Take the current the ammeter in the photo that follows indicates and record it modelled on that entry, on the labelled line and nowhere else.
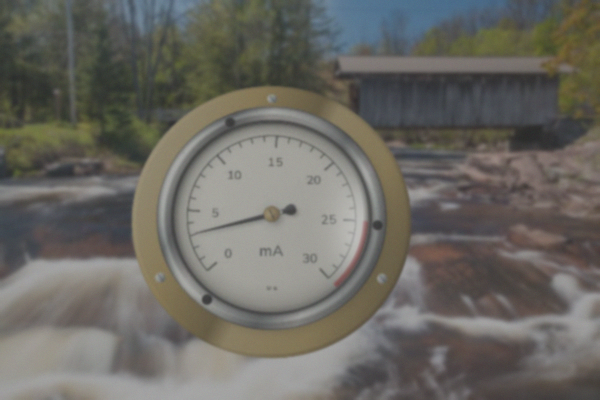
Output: 3,mA
